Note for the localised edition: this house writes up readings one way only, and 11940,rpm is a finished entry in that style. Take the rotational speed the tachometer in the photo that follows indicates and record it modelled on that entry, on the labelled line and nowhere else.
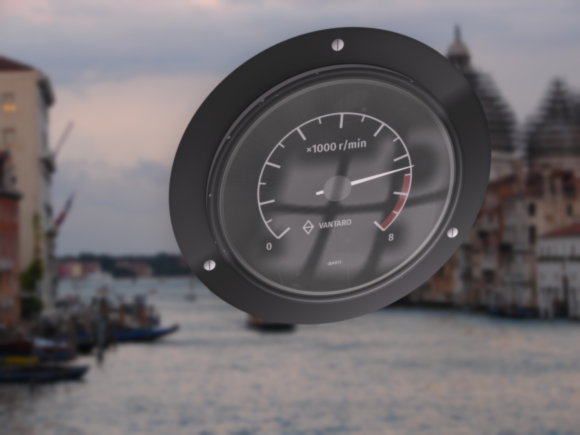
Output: 6250,rpm
